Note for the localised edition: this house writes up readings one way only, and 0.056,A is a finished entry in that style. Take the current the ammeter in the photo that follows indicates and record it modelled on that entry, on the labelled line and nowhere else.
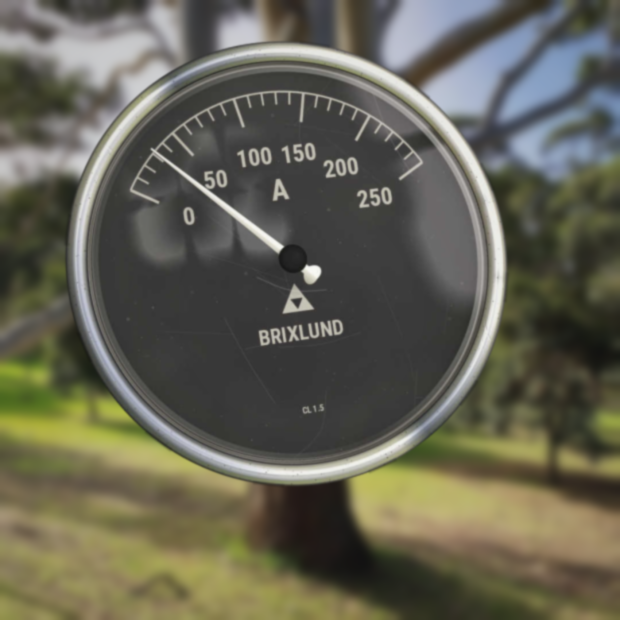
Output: 30,A
